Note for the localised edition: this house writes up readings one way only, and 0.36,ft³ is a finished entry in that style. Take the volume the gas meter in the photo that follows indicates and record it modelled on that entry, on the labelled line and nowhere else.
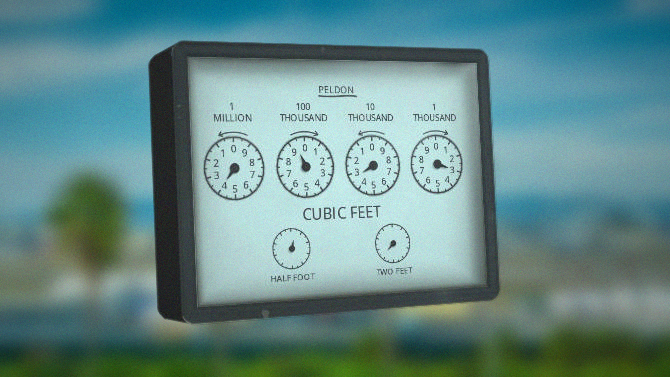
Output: 393300,ft³
